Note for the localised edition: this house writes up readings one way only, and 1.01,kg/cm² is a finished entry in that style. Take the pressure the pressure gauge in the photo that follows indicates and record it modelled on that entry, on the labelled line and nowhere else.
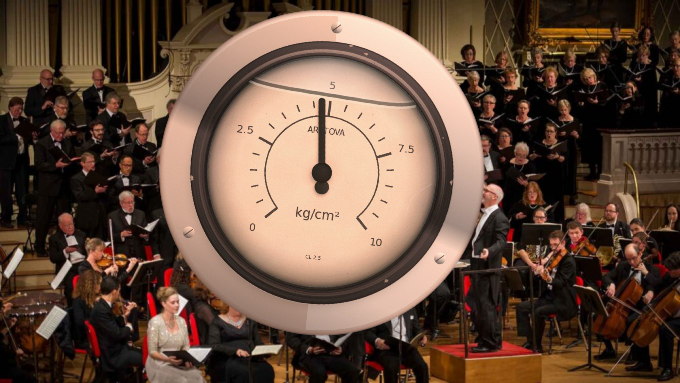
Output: 4.75,kg/cm²
